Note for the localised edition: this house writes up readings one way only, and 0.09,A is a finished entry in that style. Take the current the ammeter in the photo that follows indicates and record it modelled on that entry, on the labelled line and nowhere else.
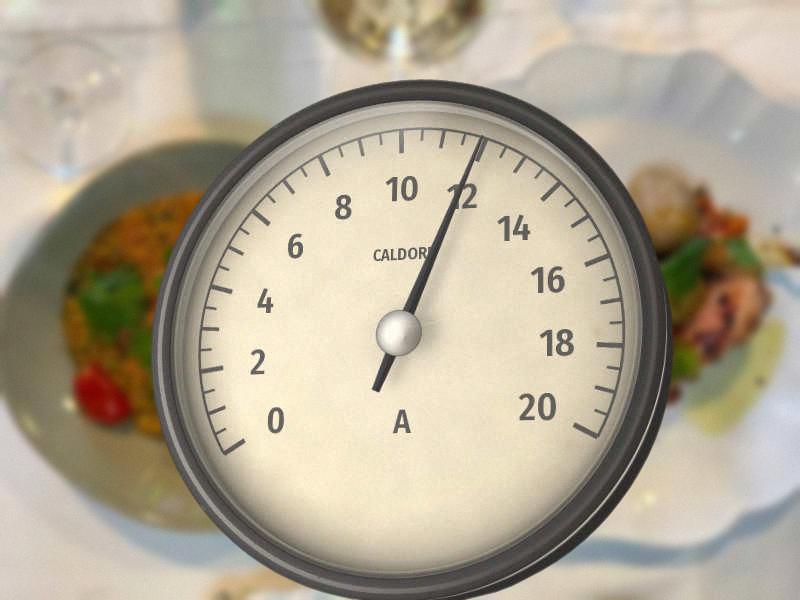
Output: 12,A
